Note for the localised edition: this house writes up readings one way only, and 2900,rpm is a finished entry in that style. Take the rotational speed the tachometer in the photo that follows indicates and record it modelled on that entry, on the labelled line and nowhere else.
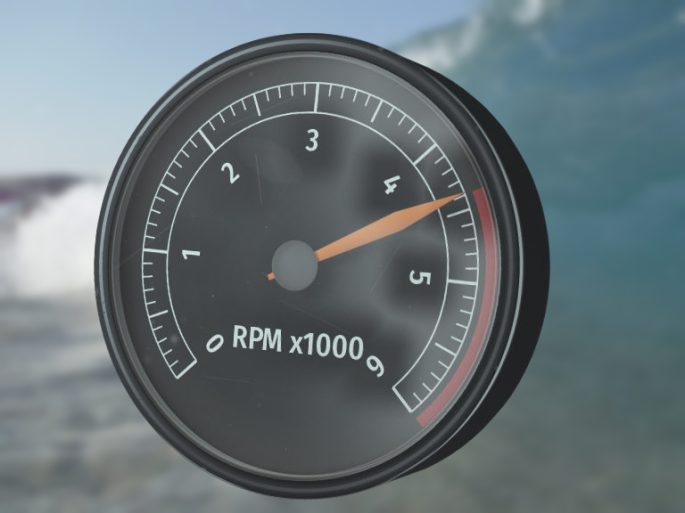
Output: 4400,rpm
